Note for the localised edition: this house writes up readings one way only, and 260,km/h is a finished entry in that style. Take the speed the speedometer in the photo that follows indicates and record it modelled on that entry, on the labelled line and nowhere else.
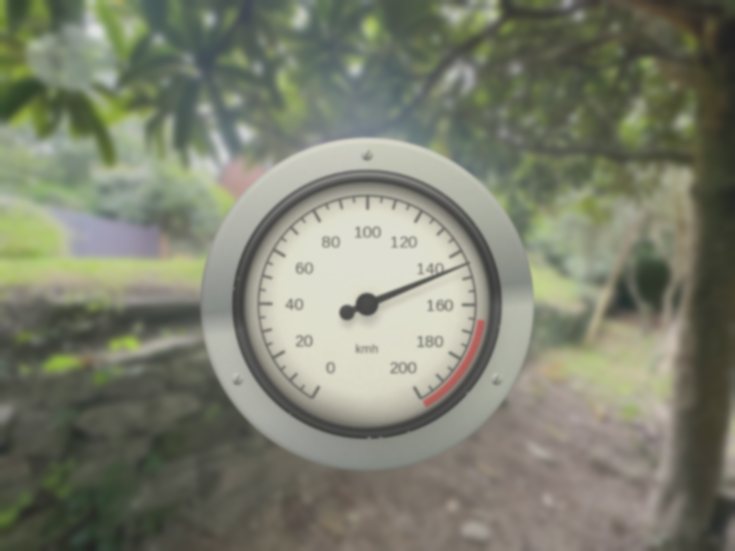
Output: 145,km/h
